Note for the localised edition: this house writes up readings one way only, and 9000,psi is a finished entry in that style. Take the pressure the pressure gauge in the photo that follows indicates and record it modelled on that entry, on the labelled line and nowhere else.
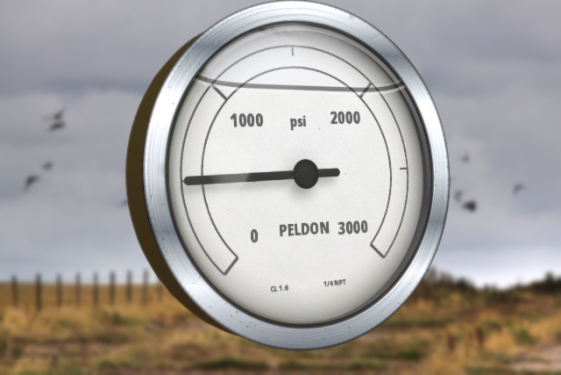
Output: 500,psi
